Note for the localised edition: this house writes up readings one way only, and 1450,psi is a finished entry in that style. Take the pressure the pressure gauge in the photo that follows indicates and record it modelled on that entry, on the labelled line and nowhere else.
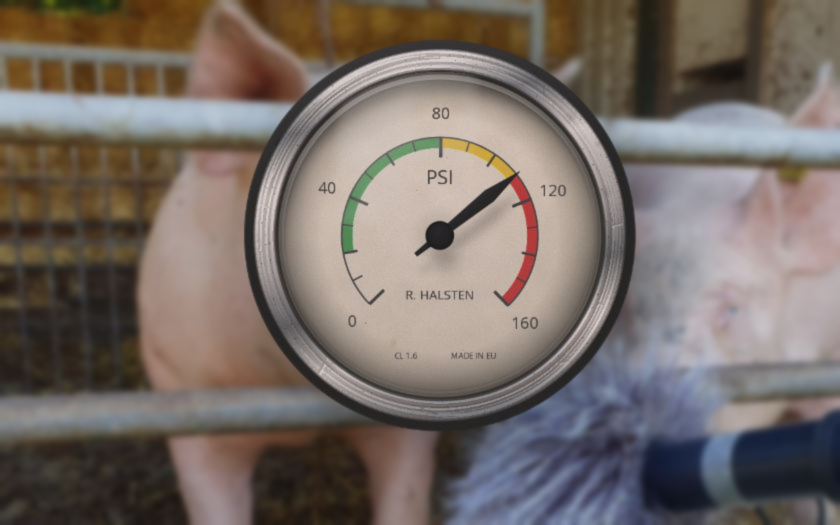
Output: 110,psi
